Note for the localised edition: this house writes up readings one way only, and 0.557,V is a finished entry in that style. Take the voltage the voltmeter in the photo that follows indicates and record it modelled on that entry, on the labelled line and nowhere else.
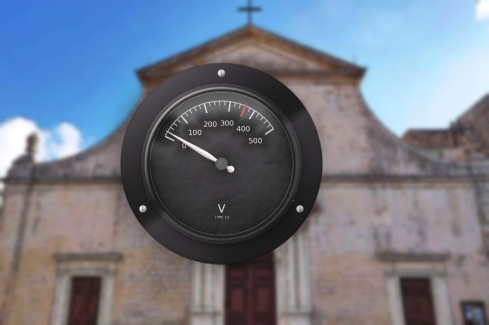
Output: 20,V
